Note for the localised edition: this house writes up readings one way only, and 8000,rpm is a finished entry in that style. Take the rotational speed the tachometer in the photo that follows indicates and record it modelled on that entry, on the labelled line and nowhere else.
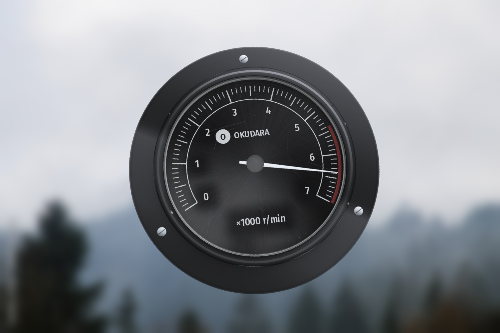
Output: 6400,rpm
